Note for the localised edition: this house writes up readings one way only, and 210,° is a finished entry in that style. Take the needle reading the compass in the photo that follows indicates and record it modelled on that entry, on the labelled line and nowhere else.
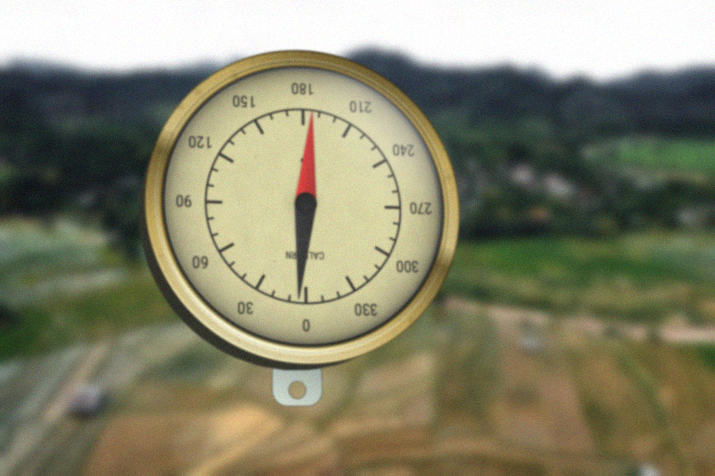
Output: 185,°
